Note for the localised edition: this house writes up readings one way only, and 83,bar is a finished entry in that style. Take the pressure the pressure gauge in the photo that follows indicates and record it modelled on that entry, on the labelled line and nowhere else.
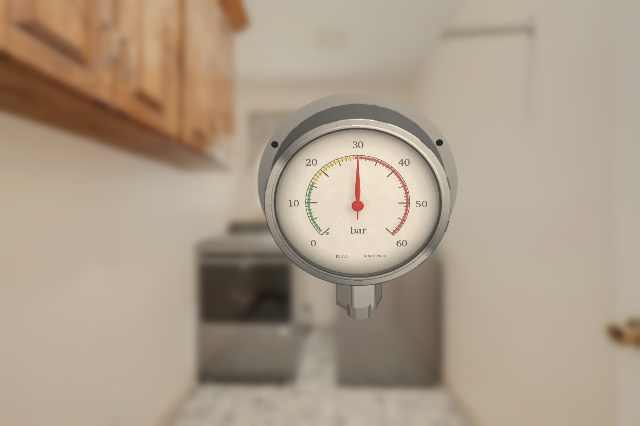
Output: 30,bar
